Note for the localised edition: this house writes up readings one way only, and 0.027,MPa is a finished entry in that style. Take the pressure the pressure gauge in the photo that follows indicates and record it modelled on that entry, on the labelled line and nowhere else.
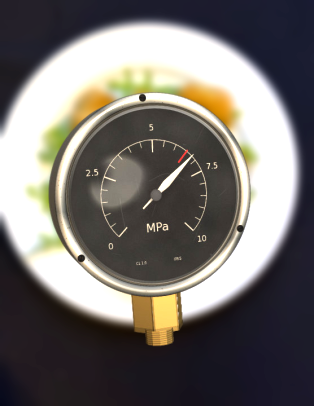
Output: 6.75,MPa
